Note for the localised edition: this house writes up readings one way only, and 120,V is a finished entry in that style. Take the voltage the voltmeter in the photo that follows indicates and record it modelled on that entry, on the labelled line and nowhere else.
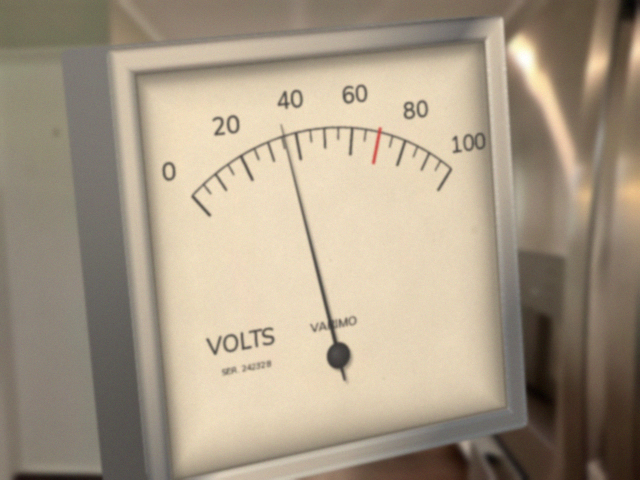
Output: 35,V
